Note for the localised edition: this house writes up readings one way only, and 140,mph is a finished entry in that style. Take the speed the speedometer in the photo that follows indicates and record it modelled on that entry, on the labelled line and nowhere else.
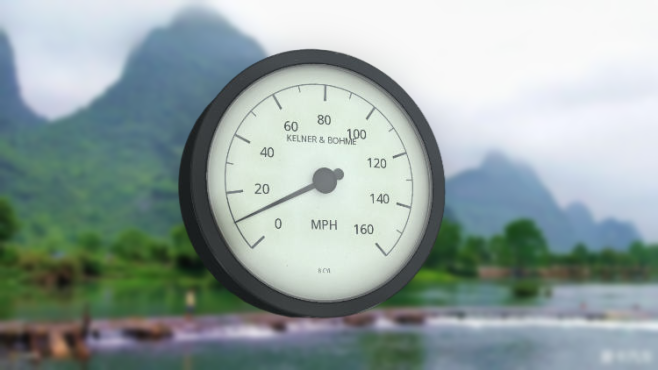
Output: 10,mph
